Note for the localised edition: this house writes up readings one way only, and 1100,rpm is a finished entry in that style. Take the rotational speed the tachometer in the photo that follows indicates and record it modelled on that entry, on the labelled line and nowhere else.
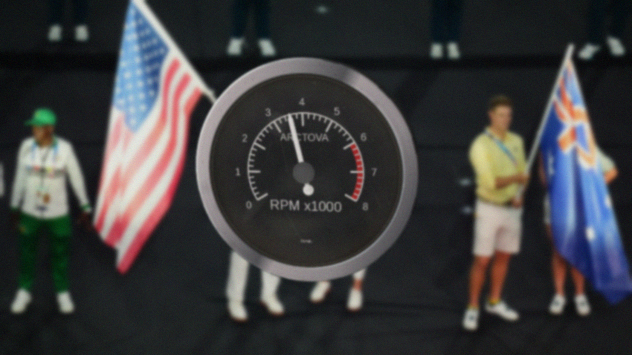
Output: 3600,rpm
